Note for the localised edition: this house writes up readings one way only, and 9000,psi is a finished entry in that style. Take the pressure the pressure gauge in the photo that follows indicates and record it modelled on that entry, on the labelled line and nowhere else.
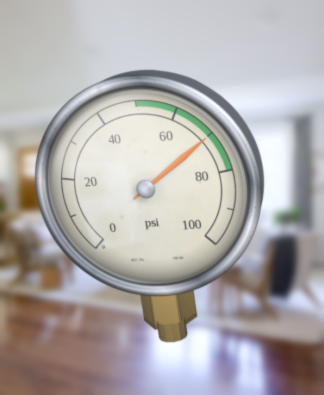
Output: 70,psi
